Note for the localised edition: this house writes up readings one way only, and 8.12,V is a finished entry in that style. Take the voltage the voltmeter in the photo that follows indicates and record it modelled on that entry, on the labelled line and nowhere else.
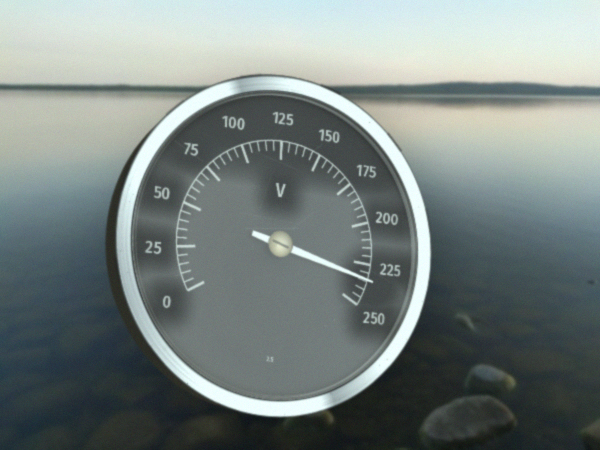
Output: 235,V
